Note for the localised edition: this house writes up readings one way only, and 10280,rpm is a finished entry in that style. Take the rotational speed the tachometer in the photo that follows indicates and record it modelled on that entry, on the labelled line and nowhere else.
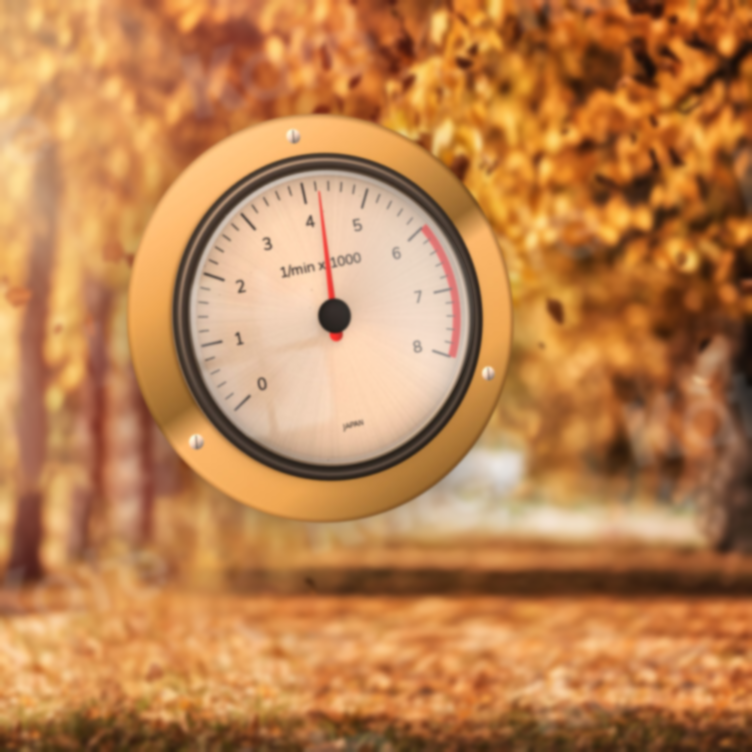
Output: 4200,rpm
